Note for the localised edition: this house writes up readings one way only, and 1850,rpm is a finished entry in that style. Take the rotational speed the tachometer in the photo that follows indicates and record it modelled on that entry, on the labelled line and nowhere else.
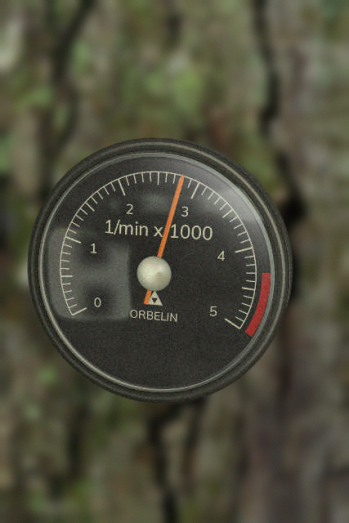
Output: 2800,rpm
